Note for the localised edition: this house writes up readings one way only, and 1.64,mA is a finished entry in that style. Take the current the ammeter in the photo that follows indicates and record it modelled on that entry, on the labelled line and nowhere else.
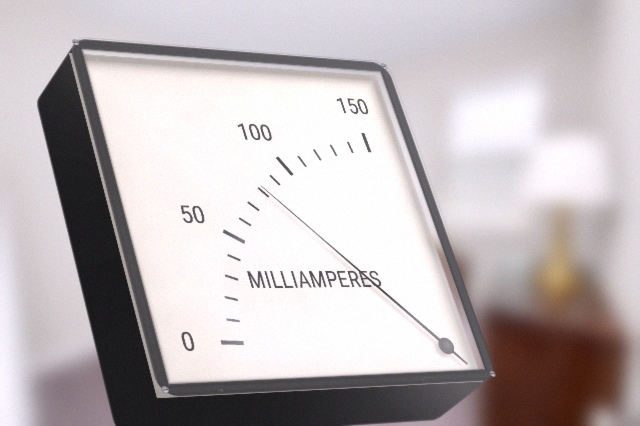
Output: 80,mA
